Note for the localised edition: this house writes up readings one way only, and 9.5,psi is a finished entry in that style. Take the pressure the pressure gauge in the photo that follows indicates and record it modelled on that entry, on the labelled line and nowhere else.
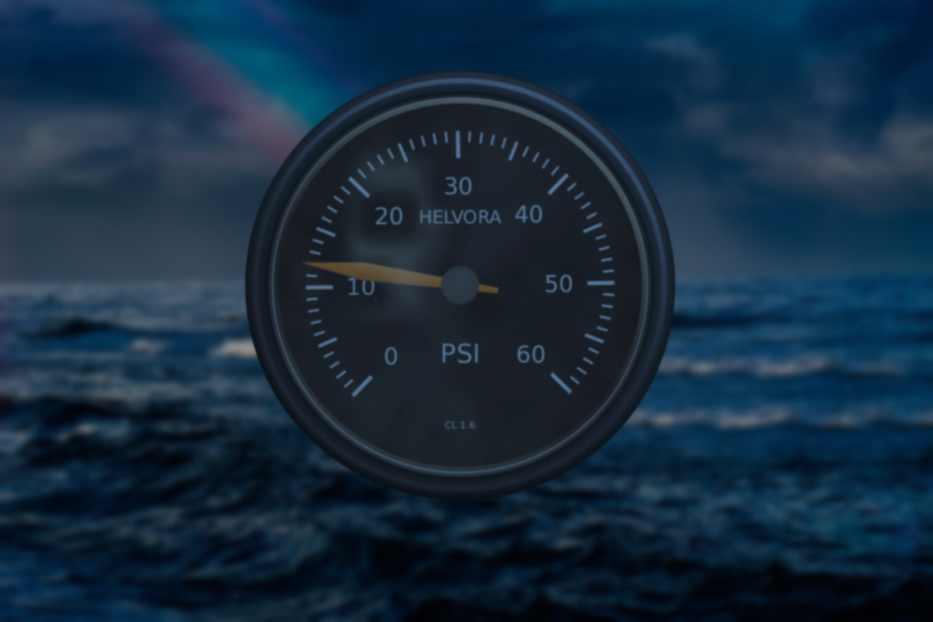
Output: 12,psi
